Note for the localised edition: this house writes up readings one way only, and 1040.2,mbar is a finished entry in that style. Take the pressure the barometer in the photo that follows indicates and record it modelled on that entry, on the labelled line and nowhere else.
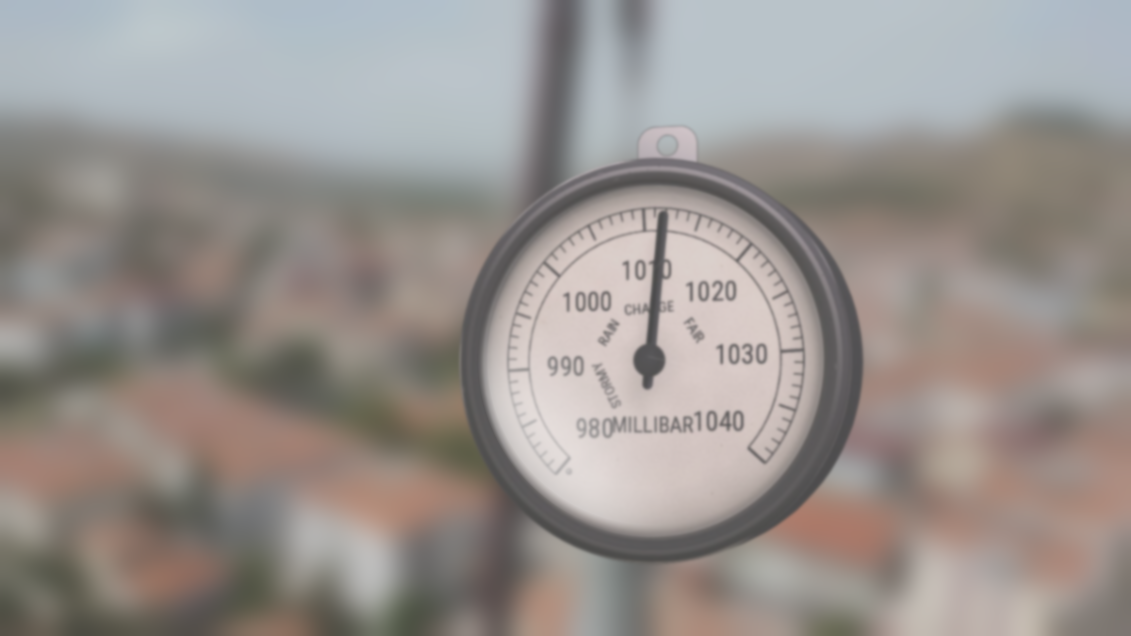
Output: 1012,mbar
